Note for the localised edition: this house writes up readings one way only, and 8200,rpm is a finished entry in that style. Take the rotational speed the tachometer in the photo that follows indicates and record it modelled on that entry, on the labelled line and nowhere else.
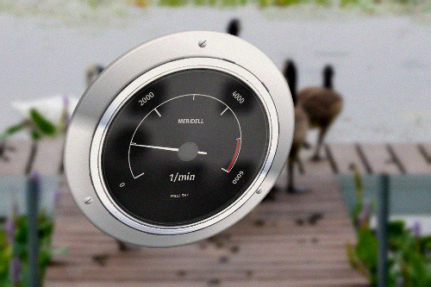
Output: 1000,rpm
